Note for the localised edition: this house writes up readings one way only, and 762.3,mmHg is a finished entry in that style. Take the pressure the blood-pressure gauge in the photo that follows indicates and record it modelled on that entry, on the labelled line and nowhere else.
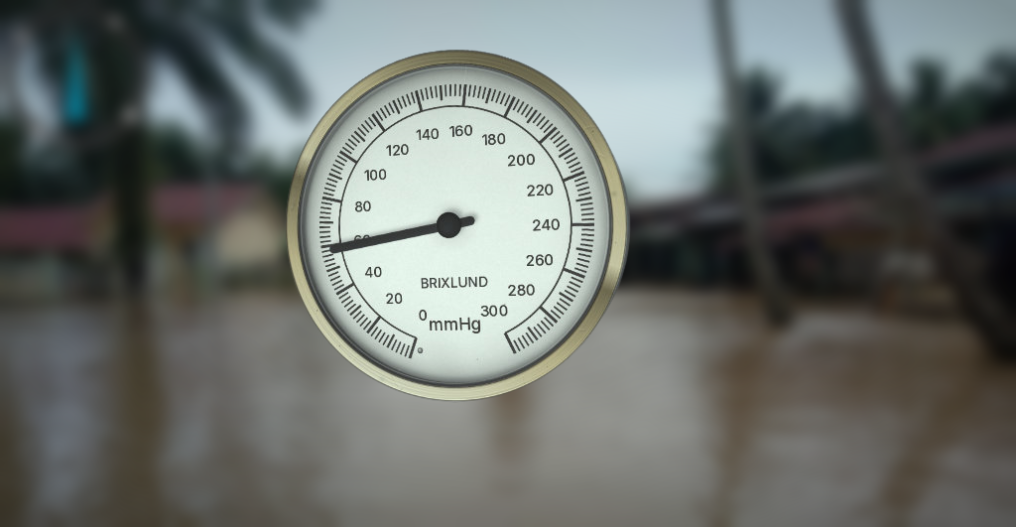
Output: 58,mmHg
